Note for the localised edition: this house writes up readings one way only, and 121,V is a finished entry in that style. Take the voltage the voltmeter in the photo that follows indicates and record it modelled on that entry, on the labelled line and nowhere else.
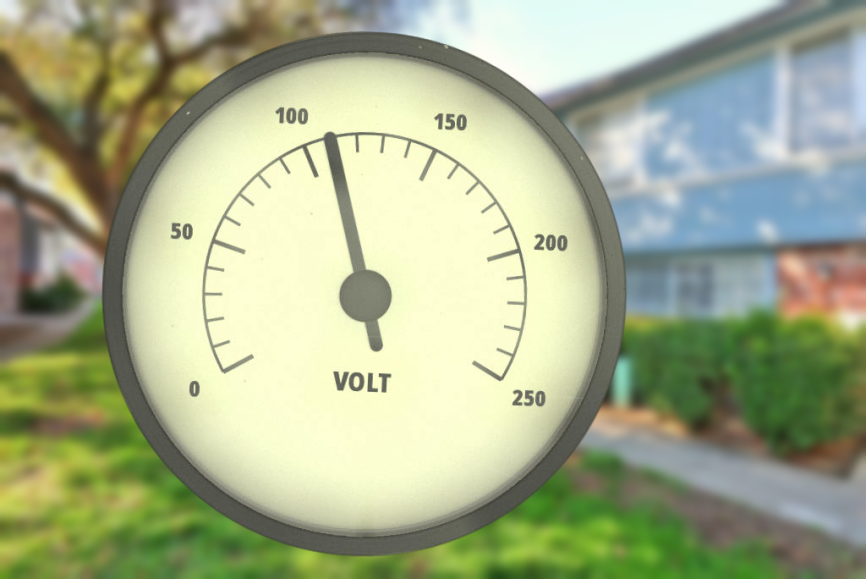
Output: 110,V
